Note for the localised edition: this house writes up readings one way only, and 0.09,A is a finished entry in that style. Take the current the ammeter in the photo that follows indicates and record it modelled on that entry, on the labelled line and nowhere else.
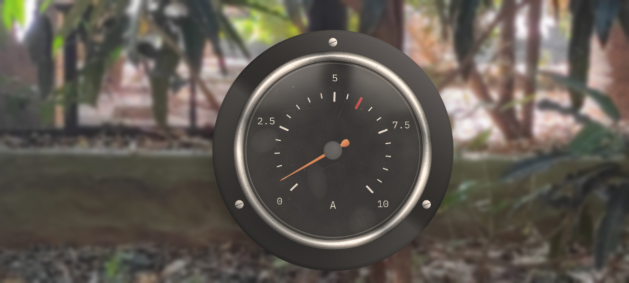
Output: 0.5,A
